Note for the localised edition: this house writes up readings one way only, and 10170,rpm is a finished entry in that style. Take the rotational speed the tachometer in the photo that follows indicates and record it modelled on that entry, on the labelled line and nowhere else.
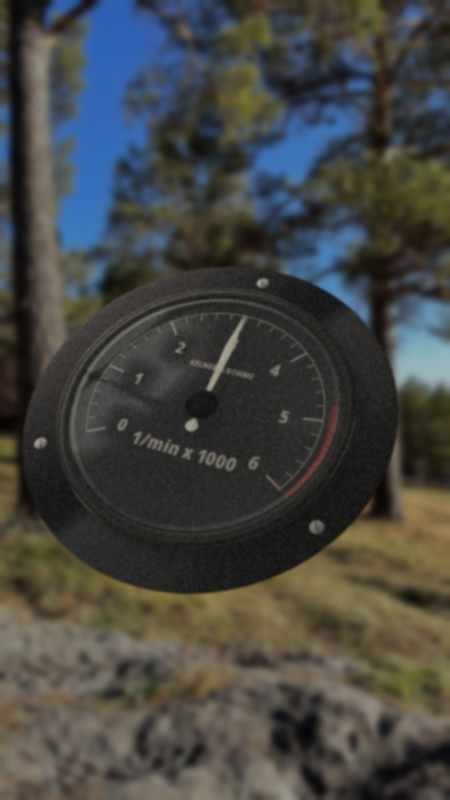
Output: 3000,rpm
